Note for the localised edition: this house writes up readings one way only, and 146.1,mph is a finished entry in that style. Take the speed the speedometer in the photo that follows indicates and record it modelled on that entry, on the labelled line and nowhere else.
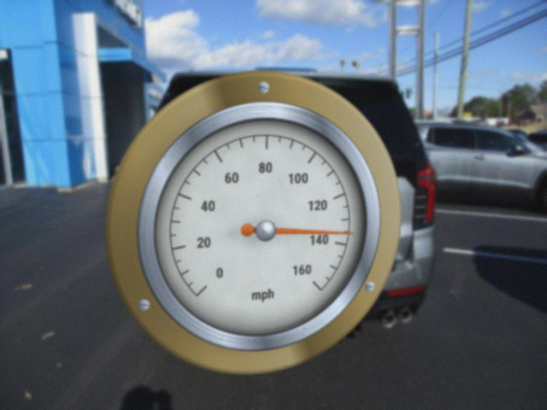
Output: 135,mph
